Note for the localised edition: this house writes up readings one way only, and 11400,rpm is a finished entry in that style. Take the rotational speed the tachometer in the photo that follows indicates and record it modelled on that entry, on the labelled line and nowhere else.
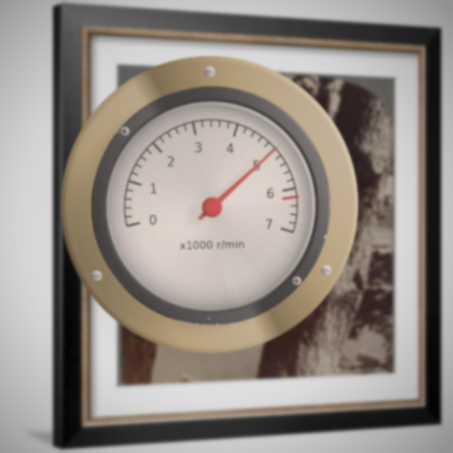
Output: 5000,rpm
